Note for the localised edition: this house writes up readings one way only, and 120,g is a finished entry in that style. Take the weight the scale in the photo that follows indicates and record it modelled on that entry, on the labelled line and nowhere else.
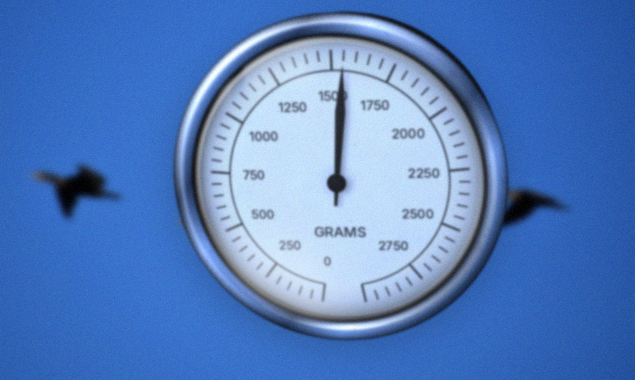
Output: 1550,g
